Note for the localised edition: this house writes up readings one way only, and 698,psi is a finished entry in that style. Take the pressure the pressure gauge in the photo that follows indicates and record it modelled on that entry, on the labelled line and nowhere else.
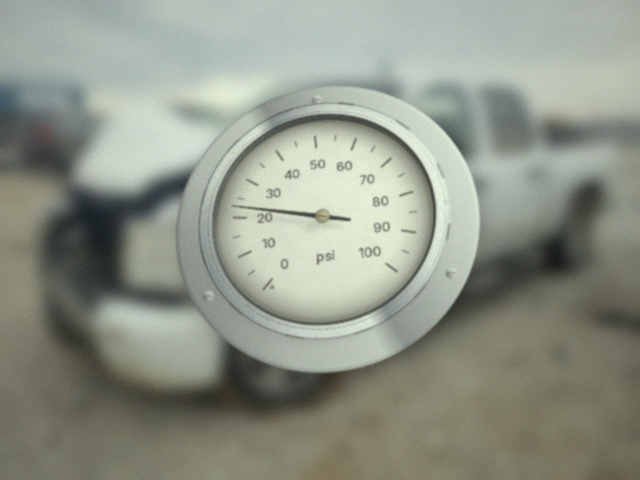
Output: 22.5,psi
